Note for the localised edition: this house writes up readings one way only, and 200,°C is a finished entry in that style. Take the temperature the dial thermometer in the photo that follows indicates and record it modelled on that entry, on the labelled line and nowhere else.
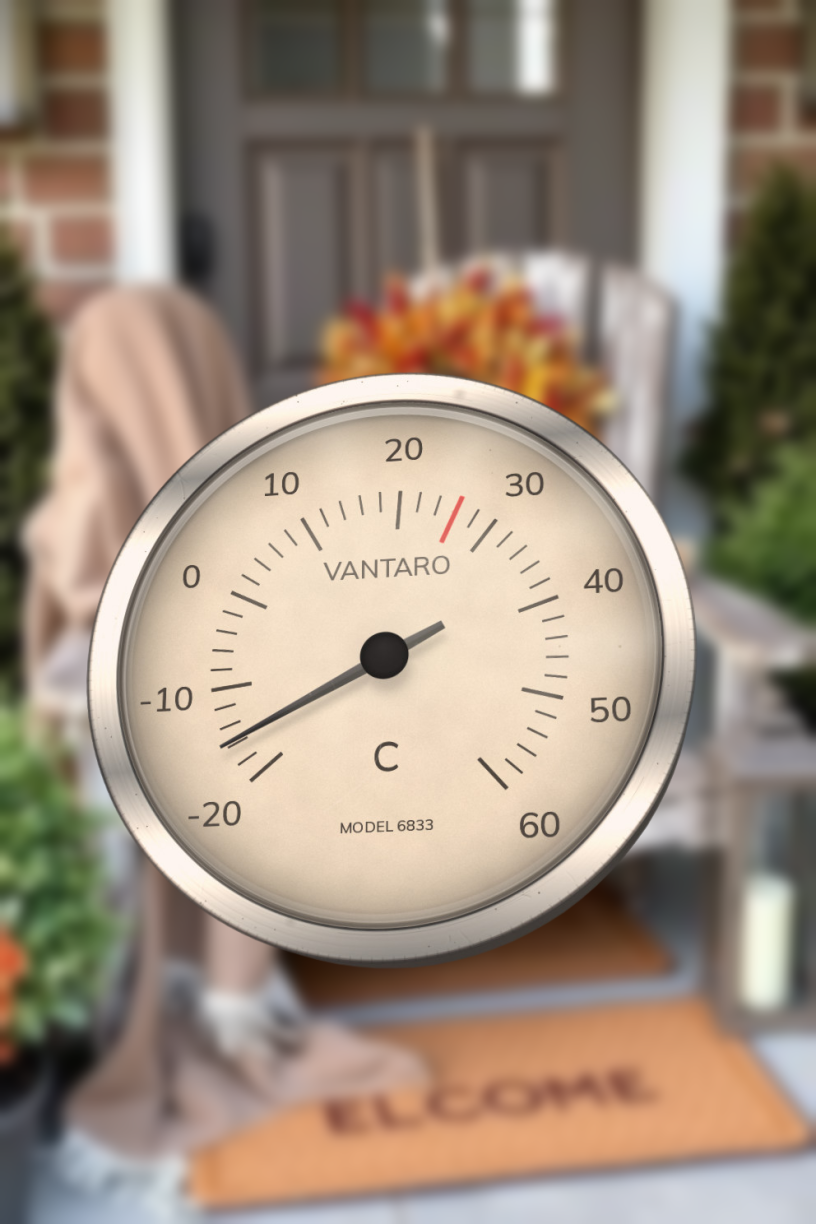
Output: -16,°C
